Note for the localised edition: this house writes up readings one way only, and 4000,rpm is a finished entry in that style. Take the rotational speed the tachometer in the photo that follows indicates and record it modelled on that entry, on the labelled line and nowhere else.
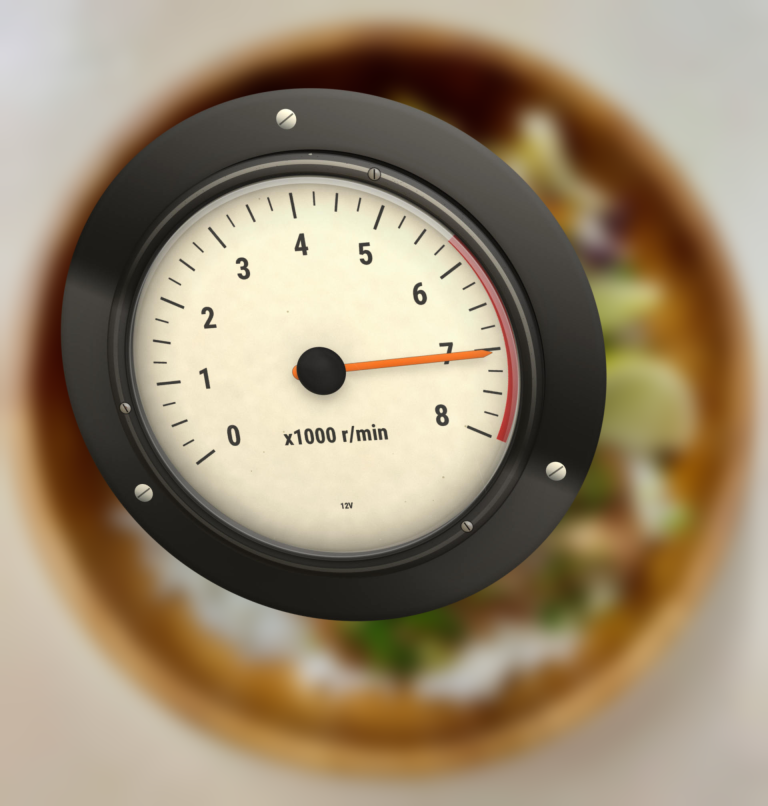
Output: 7000,rpm
